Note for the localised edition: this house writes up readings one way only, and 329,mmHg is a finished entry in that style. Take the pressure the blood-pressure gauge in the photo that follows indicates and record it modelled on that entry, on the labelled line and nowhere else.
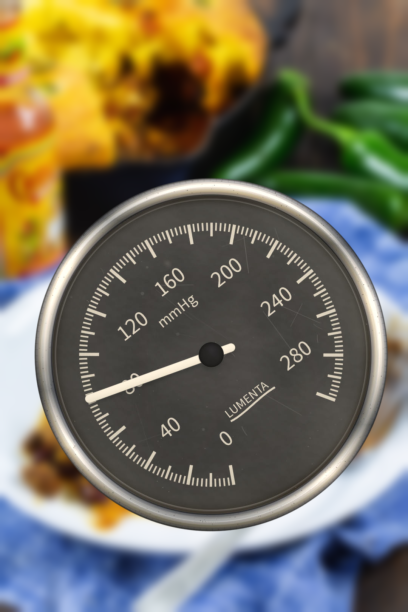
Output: 80,mmHg
